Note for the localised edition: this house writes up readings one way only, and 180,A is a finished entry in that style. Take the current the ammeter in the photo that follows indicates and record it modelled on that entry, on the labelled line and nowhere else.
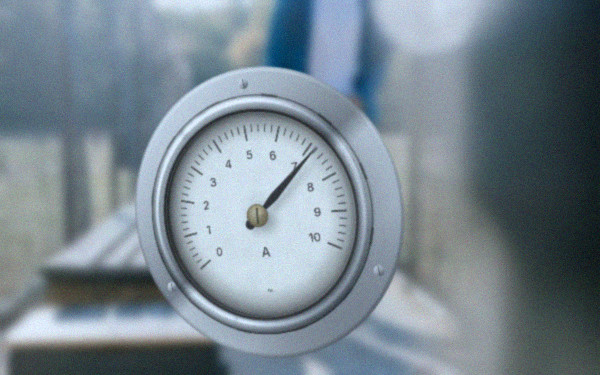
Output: 7.2,A
